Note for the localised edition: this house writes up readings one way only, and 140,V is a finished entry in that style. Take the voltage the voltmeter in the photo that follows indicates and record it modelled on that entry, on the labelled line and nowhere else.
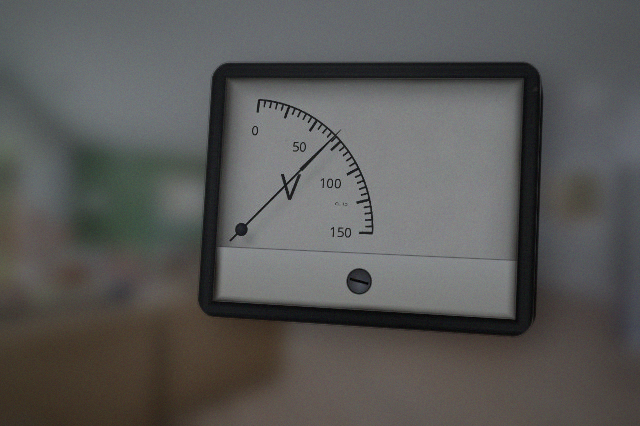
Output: 70,V
